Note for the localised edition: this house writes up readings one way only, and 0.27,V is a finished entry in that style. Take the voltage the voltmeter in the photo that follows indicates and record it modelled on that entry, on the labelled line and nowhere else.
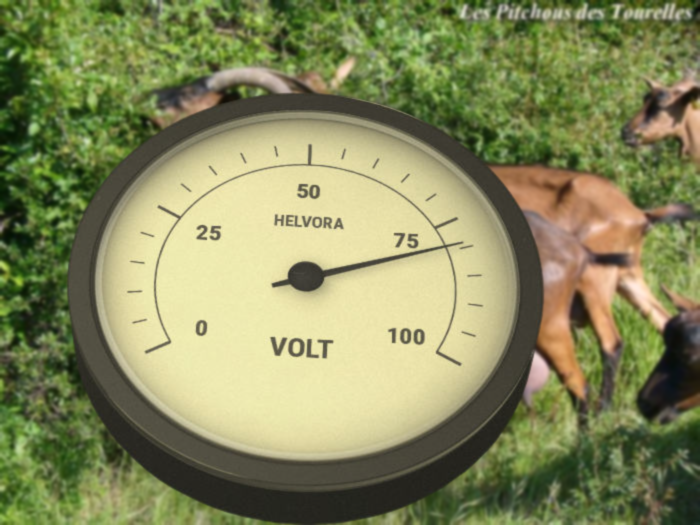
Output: 80,V
